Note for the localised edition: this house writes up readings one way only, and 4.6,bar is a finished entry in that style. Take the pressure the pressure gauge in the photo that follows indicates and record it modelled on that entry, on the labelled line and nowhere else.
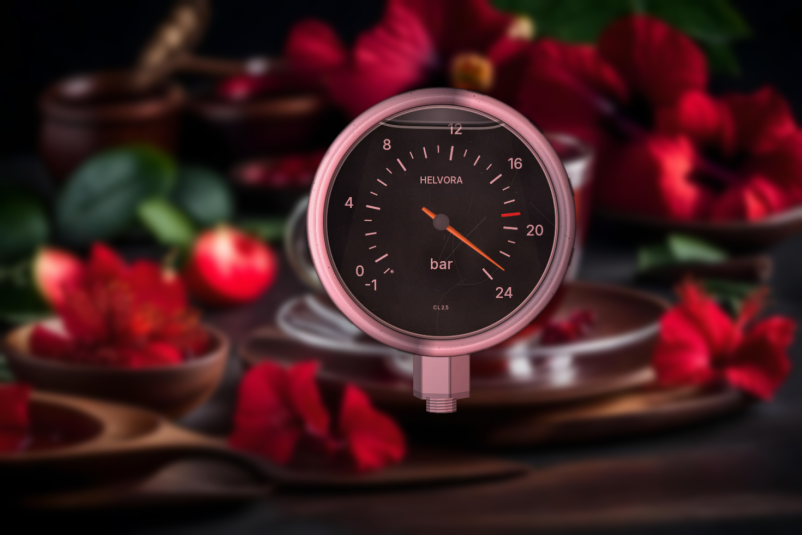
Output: 23,bar
